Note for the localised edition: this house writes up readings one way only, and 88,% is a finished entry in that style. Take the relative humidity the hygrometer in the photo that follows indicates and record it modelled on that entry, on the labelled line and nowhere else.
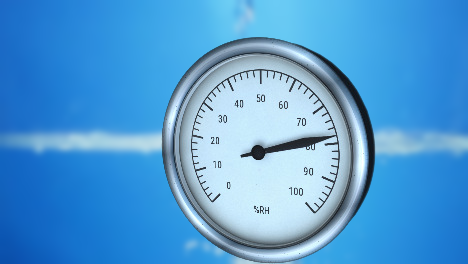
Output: 78,%
